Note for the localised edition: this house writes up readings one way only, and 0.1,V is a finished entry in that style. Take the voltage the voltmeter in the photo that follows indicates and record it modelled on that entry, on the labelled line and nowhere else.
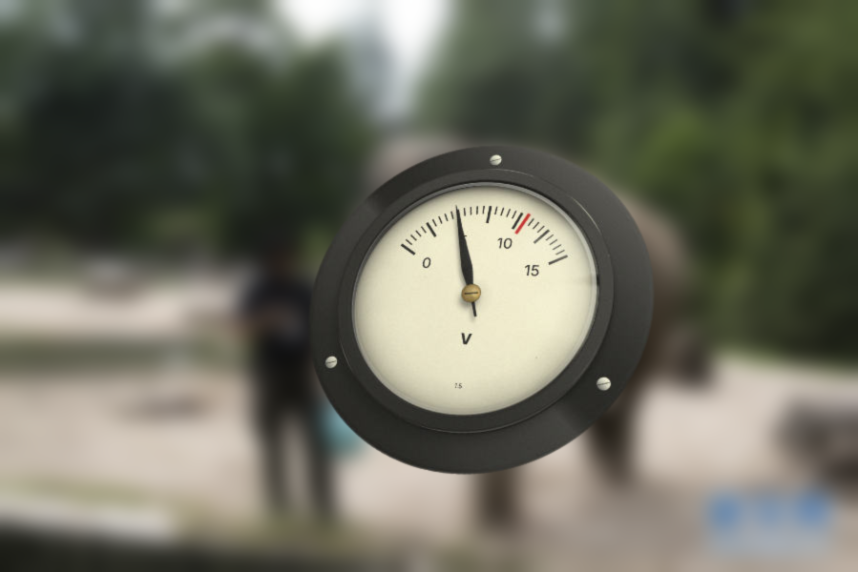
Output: 5,V
